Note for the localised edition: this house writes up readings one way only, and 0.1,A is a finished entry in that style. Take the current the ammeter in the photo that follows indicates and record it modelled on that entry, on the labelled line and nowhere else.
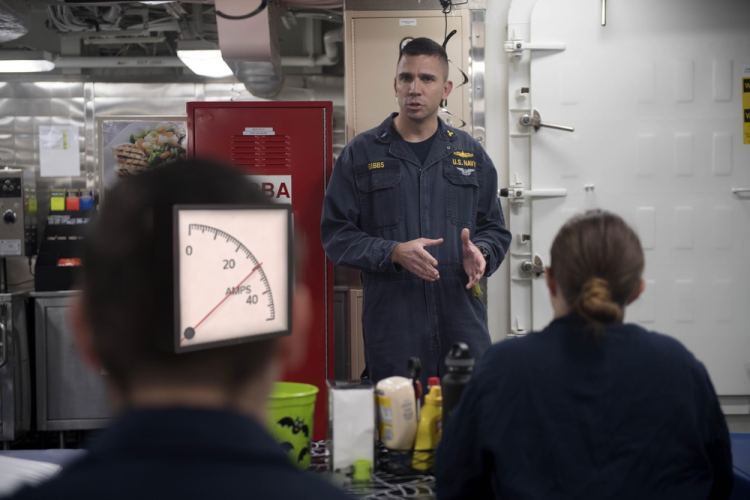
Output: 30,A
